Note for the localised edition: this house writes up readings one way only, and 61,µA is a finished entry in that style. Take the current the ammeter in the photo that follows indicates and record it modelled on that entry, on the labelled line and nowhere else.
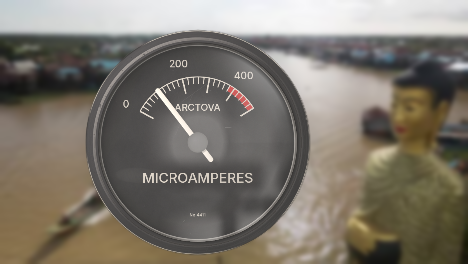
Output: 100,µA
